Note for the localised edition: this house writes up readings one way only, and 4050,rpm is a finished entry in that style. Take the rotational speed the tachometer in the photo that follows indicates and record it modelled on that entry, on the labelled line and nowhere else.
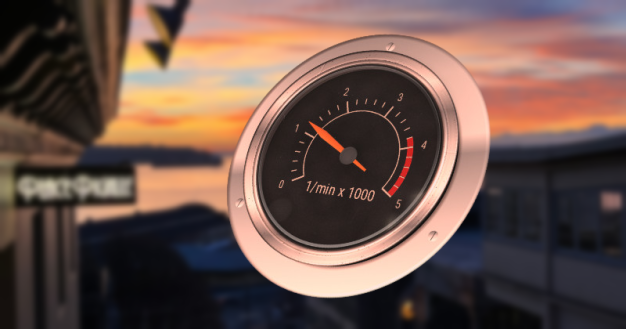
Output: 1200,rpm
